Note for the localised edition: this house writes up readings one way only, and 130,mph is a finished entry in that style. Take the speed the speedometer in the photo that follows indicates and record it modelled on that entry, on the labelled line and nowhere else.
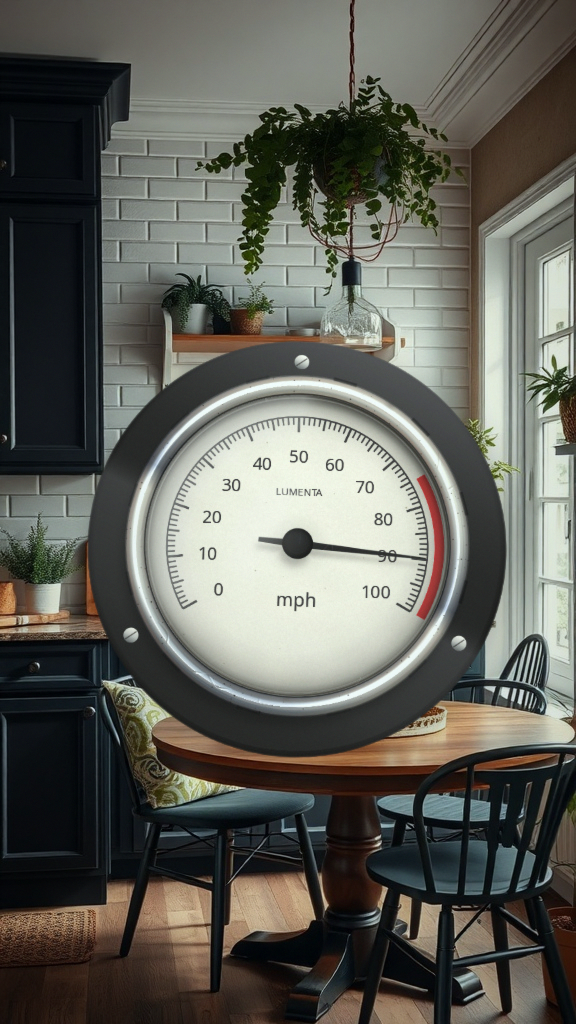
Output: 90,mph
